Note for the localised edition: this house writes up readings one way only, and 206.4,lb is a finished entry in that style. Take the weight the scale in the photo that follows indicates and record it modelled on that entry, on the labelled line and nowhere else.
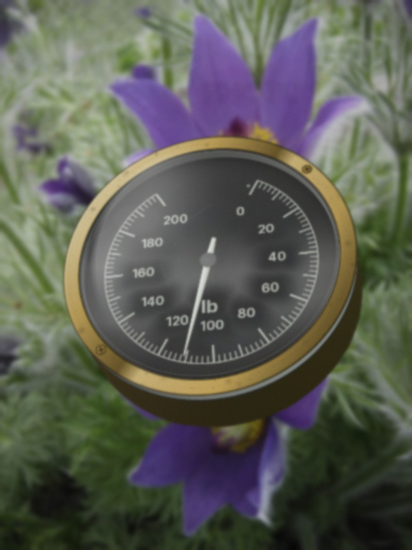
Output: 110,lb
